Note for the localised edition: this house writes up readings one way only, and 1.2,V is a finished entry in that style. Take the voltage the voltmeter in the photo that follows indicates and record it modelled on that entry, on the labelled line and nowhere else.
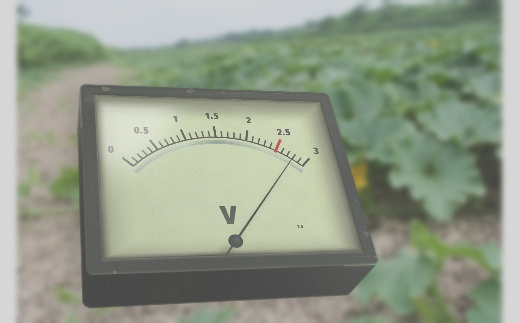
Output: 2.8,V
